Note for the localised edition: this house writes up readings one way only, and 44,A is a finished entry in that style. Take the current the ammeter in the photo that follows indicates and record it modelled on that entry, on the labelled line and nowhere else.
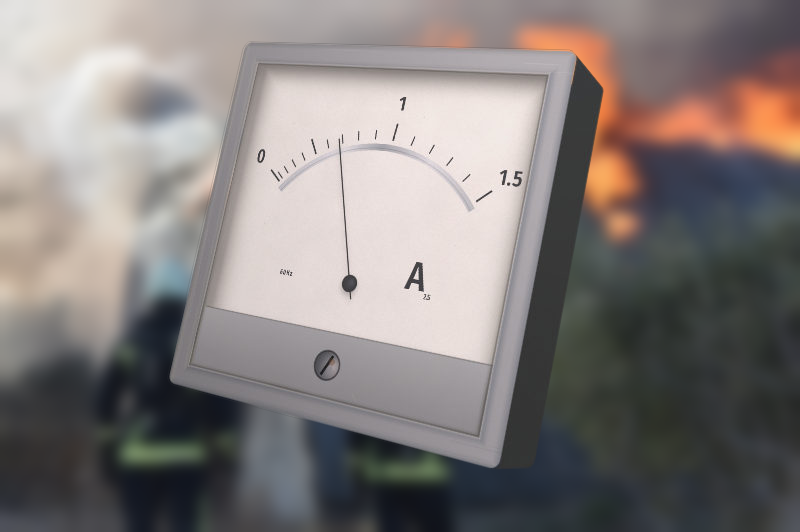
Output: 0.7,A
